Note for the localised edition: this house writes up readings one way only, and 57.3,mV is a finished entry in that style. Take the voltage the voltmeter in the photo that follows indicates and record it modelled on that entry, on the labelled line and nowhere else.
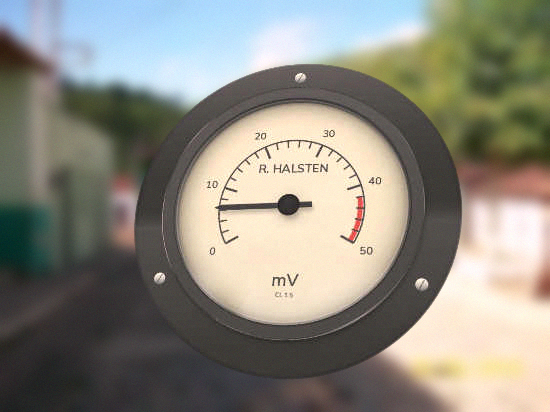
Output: 6,mV
